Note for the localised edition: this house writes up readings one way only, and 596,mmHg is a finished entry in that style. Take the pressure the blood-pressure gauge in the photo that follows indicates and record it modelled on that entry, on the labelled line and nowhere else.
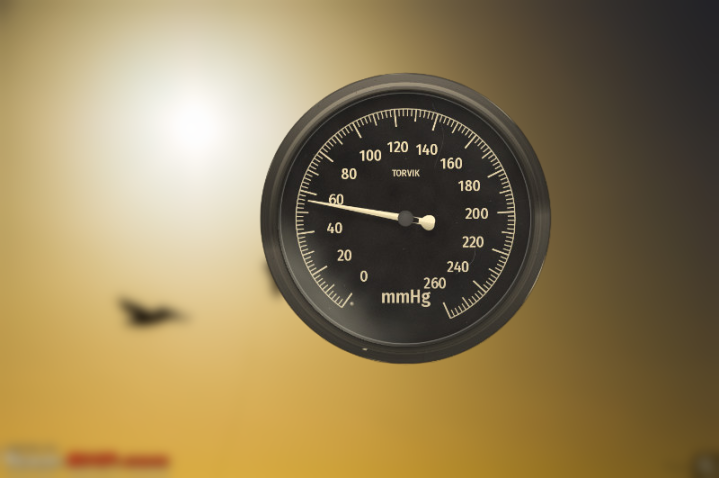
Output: 56,mmHg
